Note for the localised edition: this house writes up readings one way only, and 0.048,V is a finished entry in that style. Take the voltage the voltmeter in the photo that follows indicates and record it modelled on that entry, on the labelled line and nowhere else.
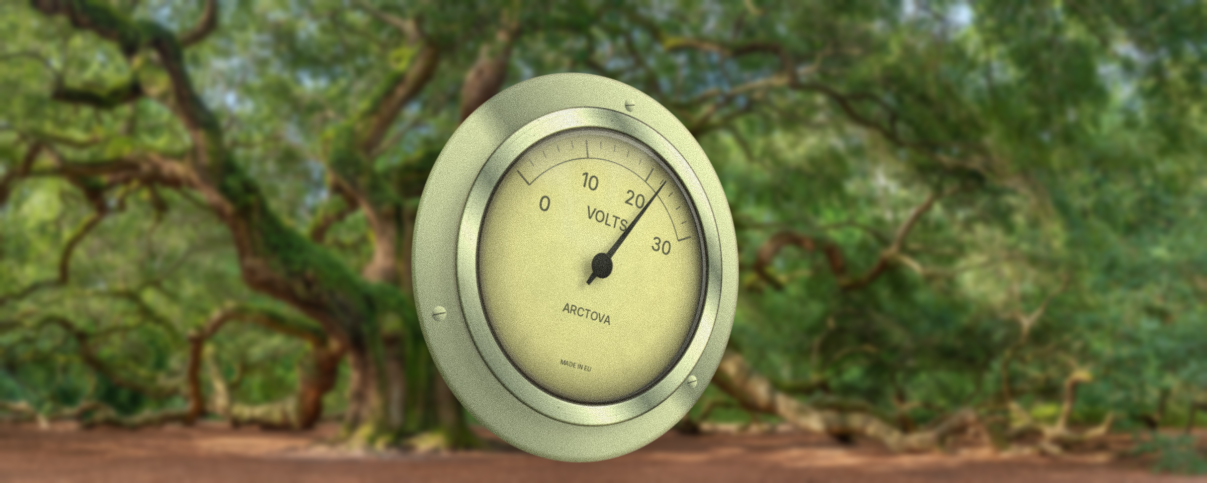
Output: 22,V
